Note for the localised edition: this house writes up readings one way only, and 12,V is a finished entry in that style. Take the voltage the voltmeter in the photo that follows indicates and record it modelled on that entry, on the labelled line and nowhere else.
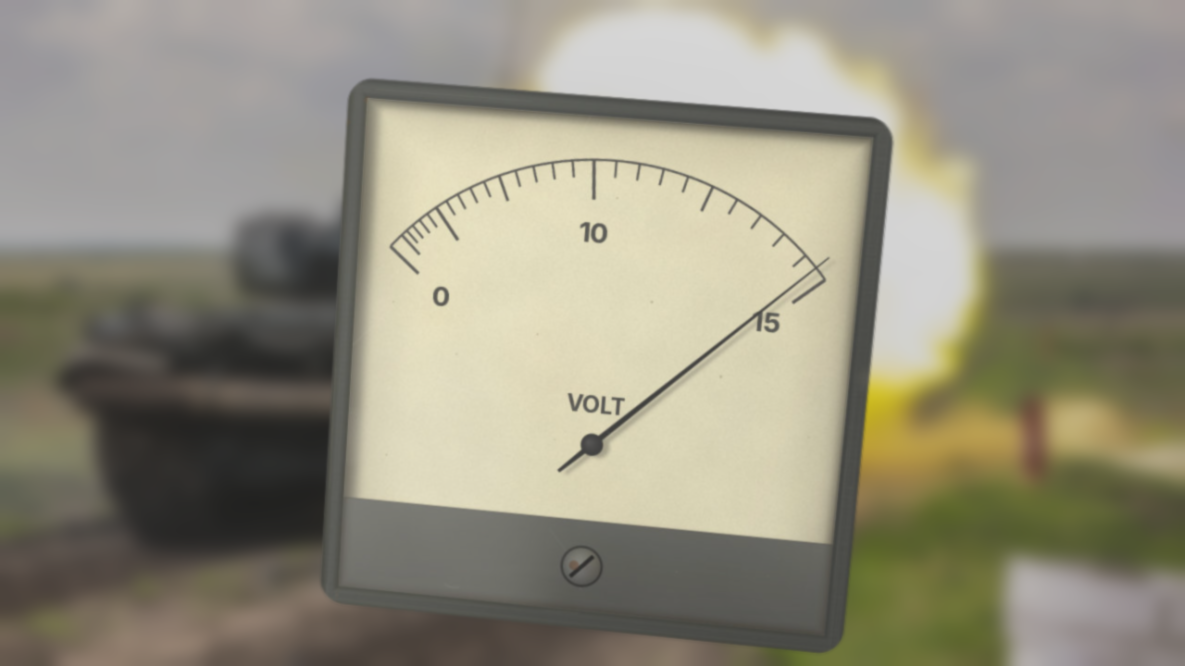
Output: 14.75,V
